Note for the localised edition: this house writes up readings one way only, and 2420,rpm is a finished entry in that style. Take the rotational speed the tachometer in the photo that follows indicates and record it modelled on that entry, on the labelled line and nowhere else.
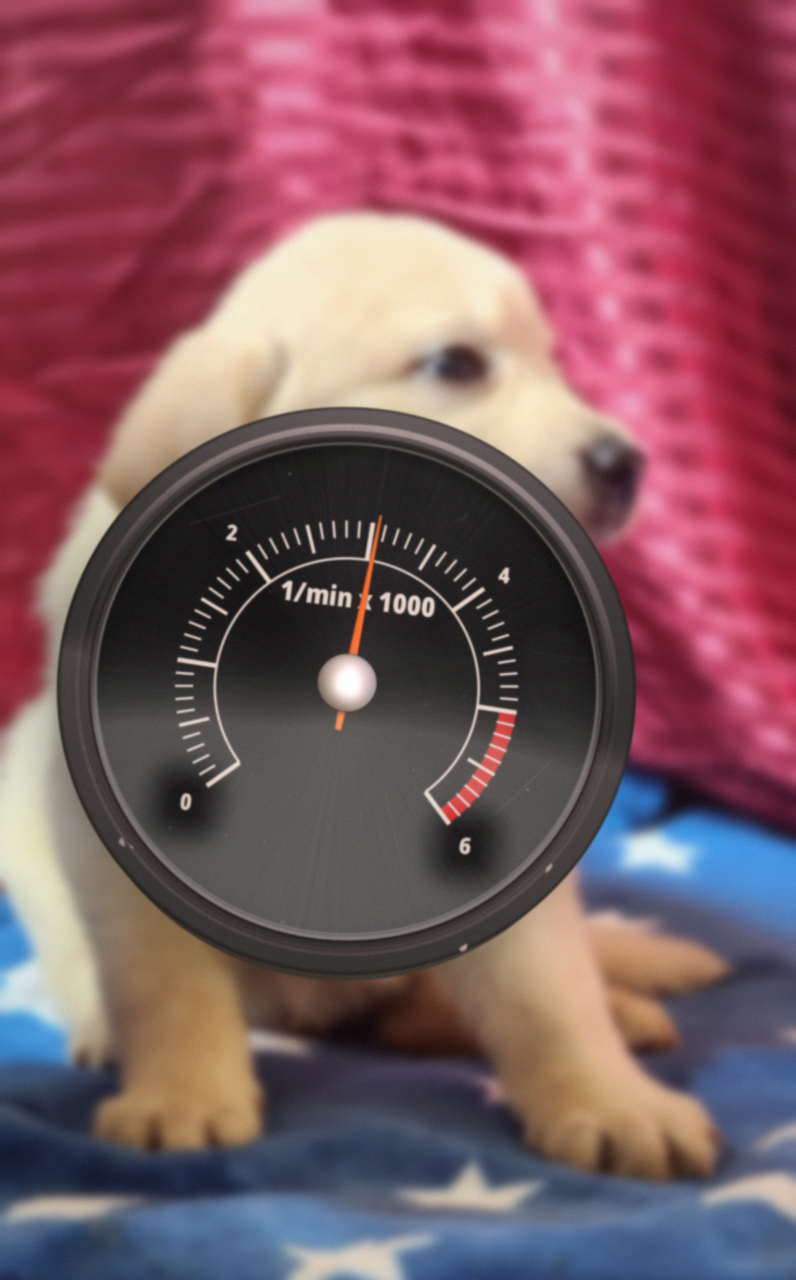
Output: 3050,rpm
